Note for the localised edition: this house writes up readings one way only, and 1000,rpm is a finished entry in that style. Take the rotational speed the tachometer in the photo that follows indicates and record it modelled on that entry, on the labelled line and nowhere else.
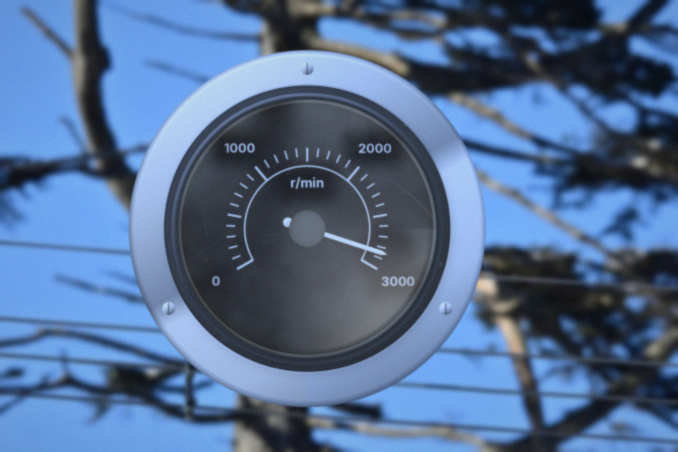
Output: 2850,rpm
